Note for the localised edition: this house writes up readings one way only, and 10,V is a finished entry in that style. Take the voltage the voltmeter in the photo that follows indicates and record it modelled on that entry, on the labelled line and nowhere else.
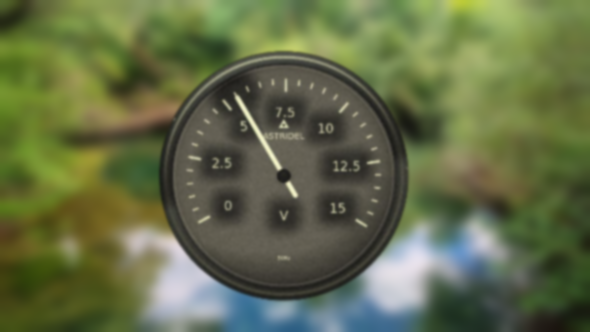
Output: 5.5,V
